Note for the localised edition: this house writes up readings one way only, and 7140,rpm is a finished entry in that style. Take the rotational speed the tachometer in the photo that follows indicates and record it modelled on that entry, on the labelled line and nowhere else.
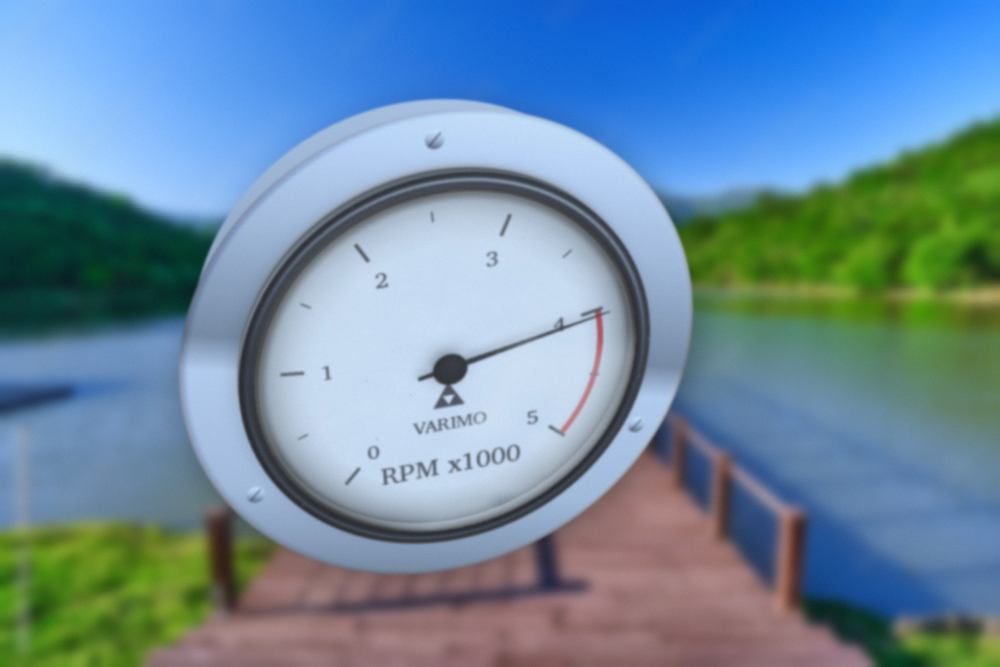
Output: 4000,rpm
